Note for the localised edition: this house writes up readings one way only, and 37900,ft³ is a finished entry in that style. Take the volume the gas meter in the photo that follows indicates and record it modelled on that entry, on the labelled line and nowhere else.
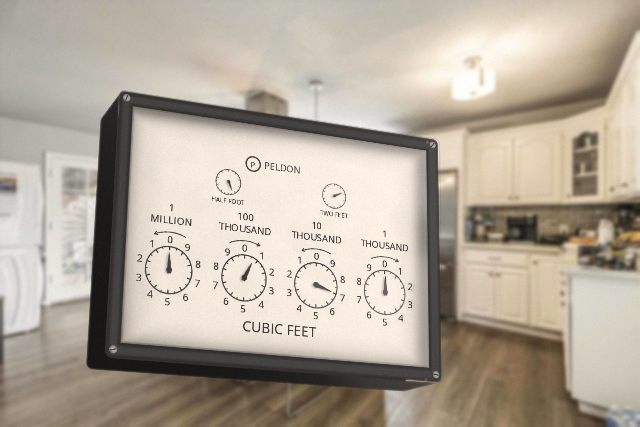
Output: 7000,ft³
